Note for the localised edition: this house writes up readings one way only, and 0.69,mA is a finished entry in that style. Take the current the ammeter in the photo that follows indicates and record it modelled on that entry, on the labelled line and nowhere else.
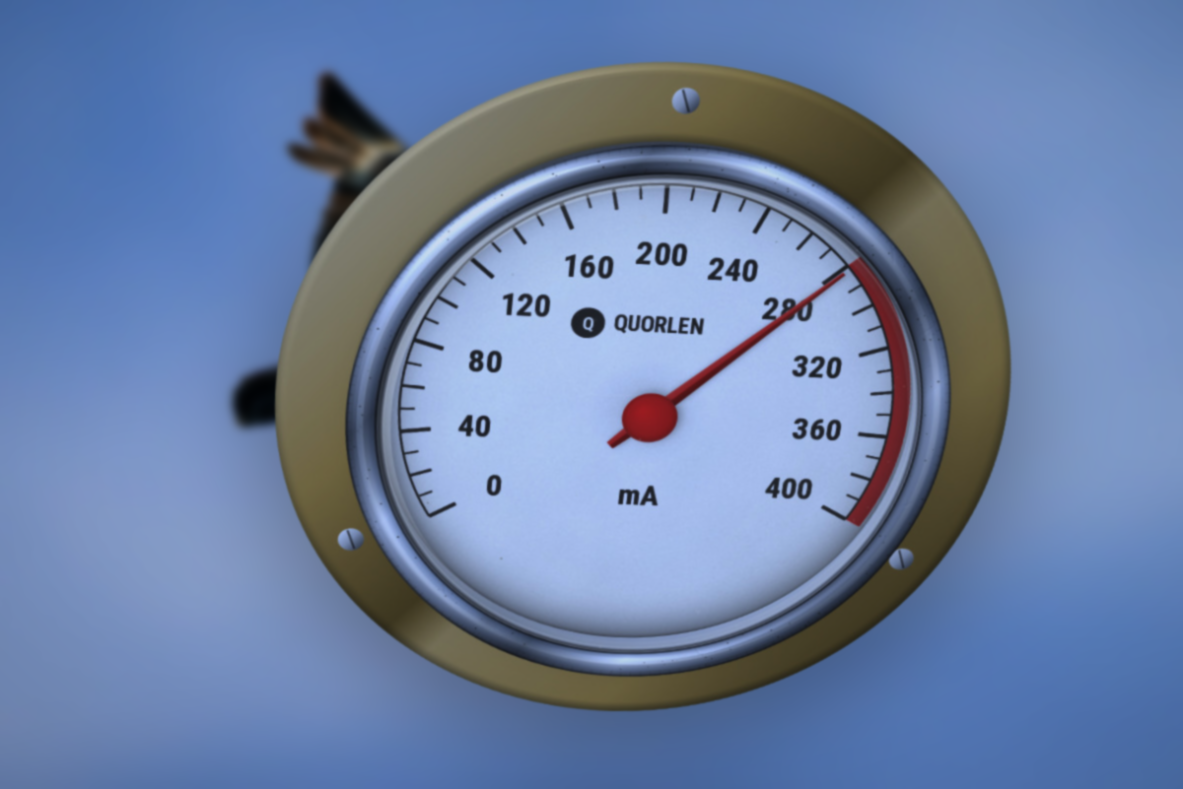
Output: 280,mA
